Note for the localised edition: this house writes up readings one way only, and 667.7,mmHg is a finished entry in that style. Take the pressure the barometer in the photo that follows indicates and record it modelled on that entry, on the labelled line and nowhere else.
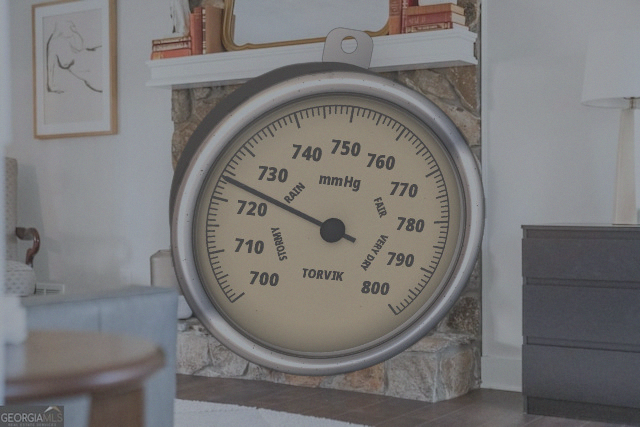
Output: 724,mmHg
